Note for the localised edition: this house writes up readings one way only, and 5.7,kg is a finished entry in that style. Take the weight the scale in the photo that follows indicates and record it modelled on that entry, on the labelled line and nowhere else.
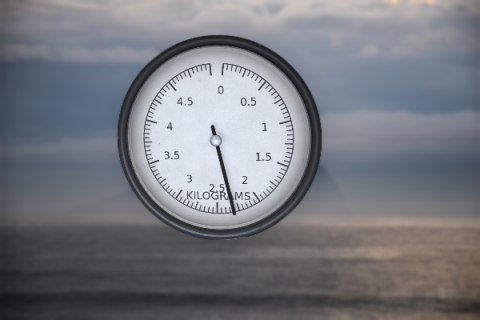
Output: 2.3,kg
